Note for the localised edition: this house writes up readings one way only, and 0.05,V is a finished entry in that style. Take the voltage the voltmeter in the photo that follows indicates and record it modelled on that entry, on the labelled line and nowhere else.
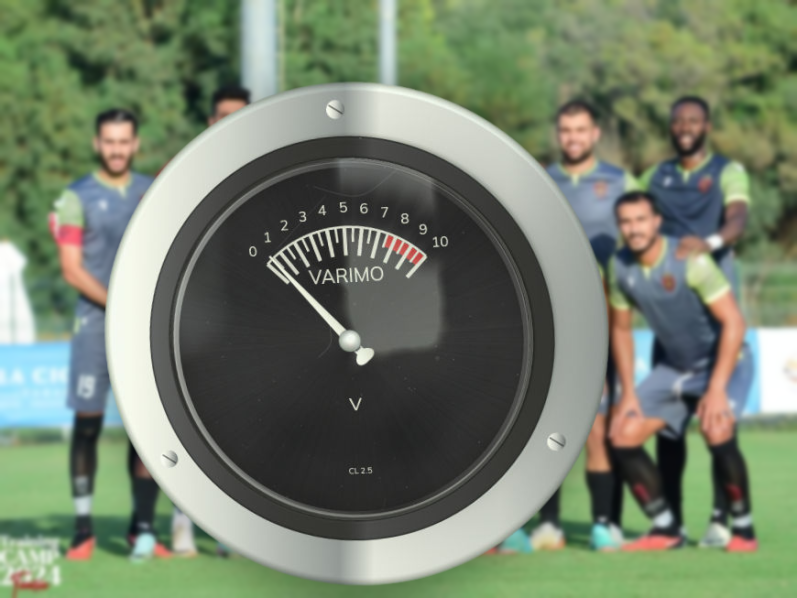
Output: 0.5,V
